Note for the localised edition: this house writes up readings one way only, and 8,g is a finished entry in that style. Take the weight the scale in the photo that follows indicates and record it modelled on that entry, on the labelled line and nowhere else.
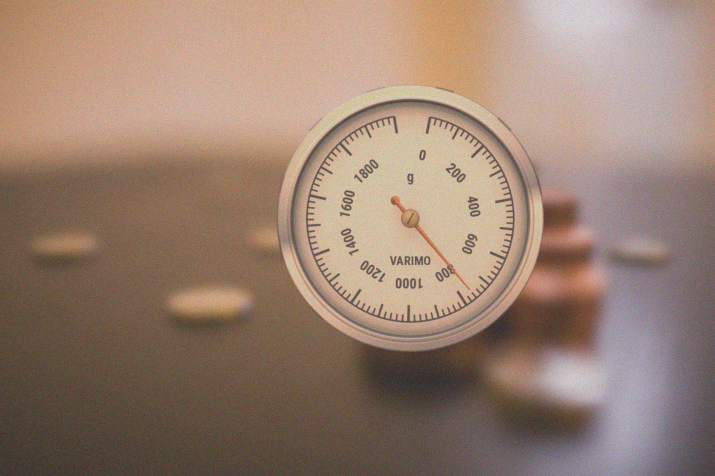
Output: 760,g
